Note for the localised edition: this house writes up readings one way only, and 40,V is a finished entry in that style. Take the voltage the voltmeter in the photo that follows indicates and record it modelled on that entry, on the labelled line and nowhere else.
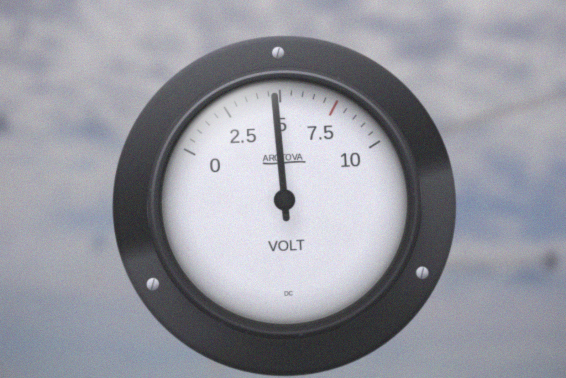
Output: 4.75,V
